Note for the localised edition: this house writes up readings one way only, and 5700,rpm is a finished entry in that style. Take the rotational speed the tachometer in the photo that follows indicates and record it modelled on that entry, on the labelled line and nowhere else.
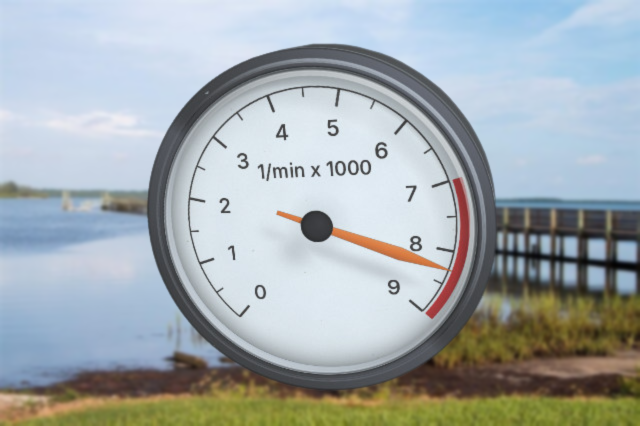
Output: 8250,rpm
